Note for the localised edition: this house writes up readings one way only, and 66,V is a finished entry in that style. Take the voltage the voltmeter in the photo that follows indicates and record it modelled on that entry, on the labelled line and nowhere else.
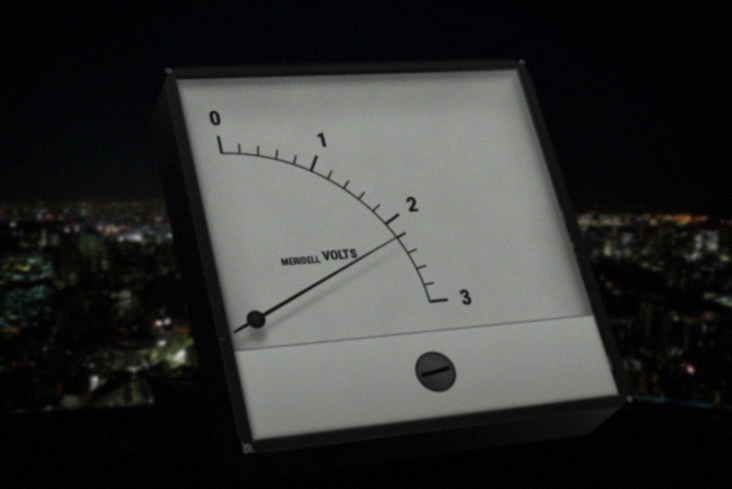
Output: 2.2,V
